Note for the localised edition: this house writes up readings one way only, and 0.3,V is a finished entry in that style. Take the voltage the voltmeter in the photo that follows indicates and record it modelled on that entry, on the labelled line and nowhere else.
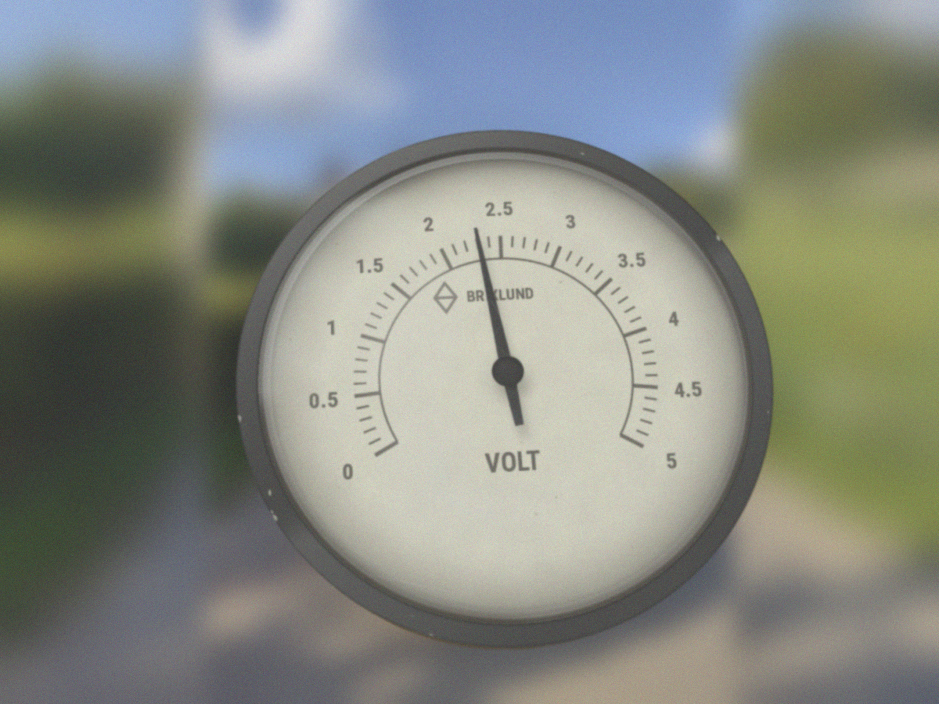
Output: 2.3,V
